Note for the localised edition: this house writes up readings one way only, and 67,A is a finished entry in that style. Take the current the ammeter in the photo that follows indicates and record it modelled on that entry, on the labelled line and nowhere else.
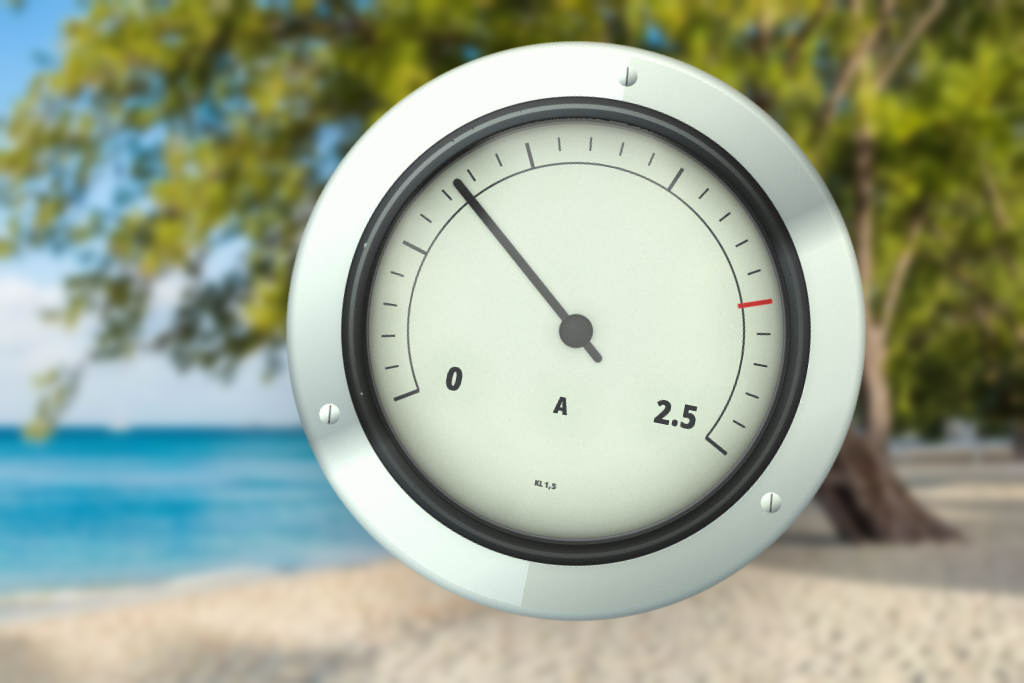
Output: 0.75,A
